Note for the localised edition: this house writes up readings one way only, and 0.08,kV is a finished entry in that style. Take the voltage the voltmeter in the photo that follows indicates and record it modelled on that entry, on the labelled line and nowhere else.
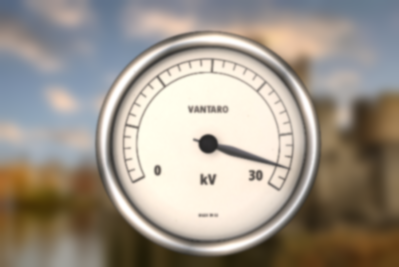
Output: 28,kV
